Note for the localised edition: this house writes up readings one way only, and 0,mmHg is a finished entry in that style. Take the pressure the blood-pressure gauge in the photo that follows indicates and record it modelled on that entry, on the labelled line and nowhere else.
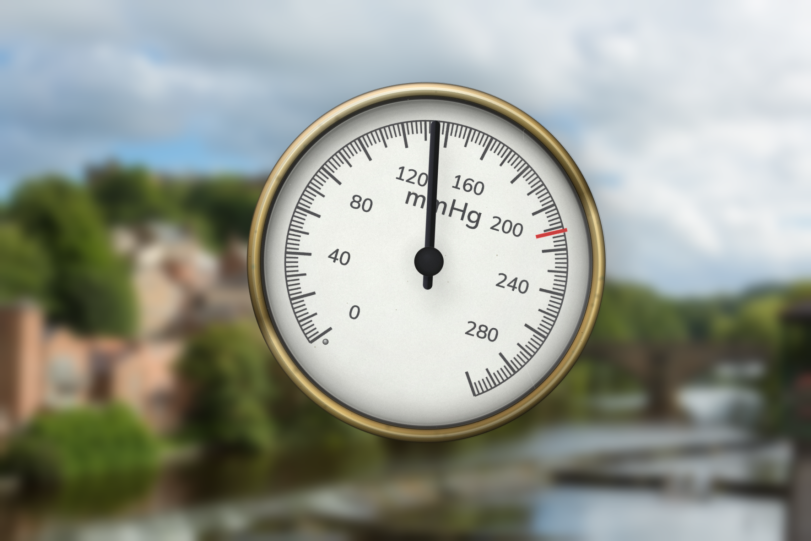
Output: 134,mmHg
